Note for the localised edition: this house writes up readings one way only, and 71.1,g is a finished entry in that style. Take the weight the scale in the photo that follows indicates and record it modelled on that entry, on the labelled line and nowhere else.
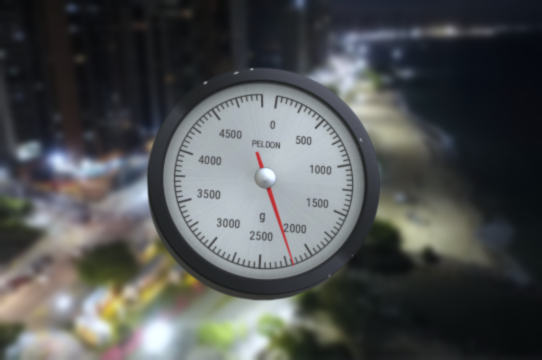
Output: 2200,g
